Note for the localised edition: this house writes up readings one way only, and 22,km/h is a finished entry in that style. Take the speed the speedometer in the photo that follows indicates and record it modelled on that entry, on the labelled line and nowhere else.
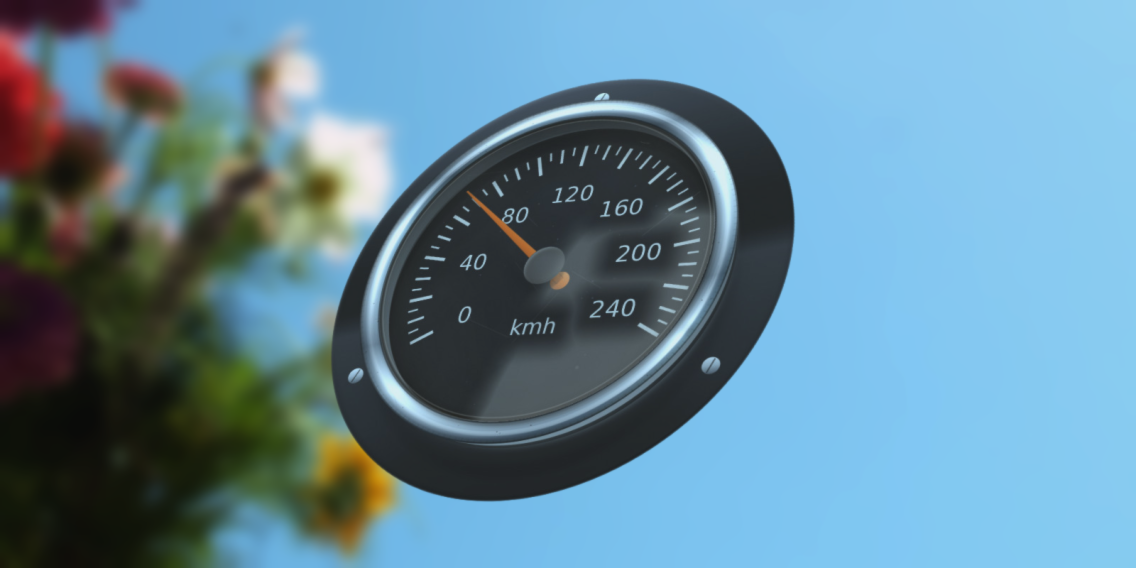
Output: 70,km/h
